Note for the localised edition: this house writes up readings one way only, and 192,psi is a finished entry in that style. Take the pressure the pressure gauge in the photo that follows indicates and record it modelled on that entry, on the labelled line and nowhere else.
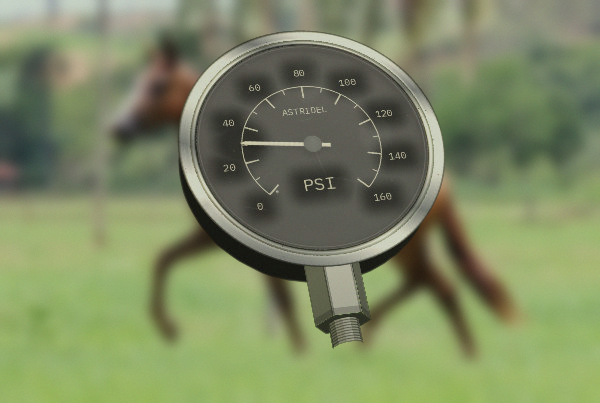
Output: 30,psi
